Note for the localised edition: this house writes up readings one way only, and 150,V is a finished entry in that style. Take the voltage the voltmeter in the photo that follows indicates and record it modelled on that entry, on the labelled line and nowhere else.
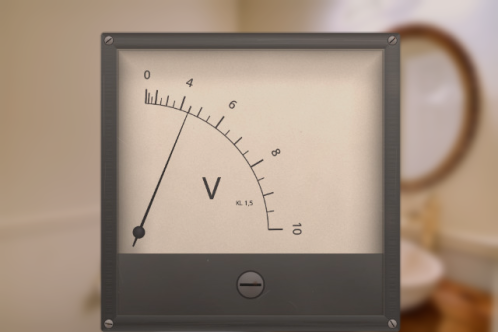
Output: 4.5,V
